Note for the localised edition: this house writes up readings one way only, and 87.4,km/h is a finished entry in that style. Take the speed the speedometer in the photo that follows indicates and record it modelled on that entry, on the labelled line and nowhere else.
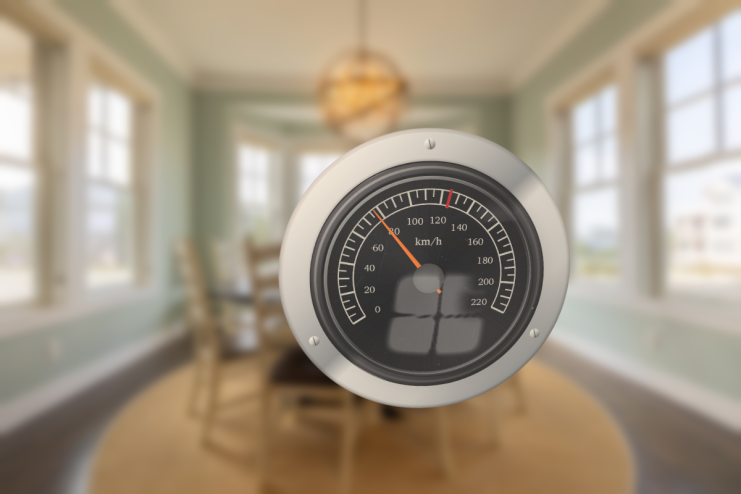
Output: 77.5,km/h
